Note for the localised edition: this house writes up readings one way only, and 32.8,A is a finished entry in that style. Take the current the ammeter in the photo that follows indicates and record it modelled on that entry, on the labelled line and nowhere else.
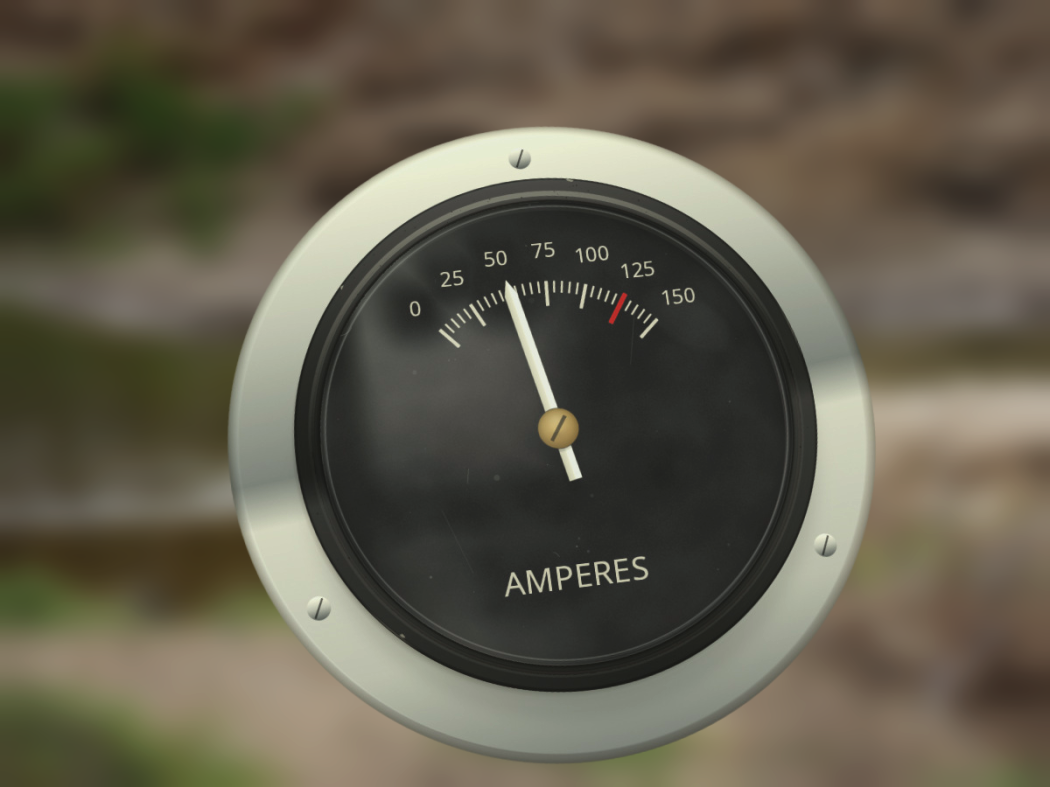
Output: 50,A
